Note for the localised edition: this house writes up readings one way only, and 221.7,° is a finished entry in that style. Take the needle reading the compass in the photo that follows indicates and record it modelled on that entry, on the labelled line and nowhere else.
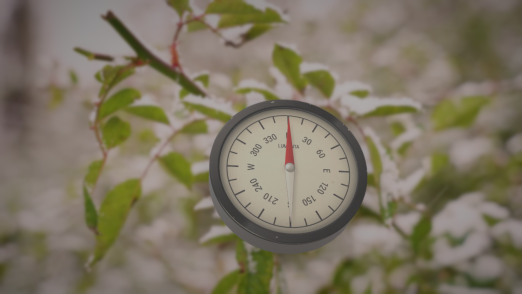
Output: 0,°
